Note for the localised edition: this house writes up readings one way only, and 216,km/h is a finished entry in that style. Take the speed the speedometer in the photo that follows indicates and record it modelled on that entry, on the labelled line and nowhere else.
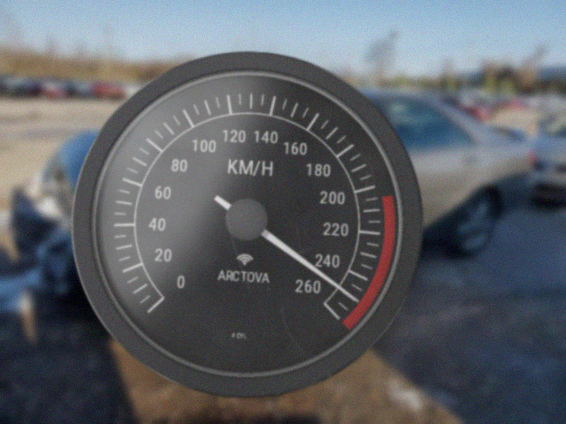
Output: 250,km/h
